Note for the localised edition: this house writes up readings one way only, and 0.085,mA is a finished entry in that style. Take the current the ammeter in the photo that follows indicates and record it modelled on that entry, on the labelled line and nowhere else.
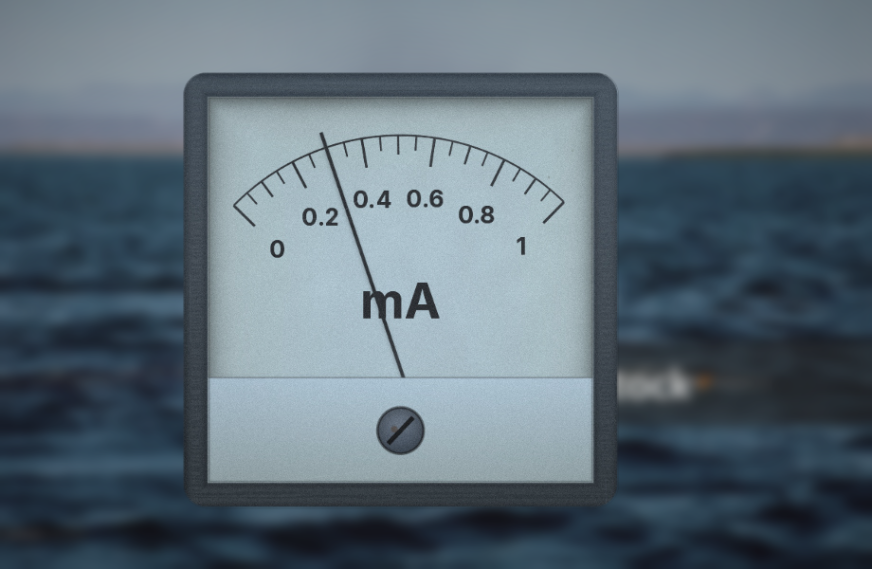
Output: 0.3,mA
